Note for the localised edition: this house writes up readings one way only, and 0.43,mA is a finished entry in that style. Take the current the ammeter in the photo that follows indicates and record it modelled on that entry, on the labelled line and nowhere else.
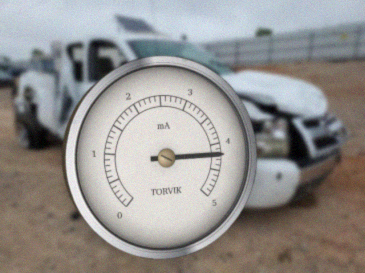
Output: 4.2,mA
